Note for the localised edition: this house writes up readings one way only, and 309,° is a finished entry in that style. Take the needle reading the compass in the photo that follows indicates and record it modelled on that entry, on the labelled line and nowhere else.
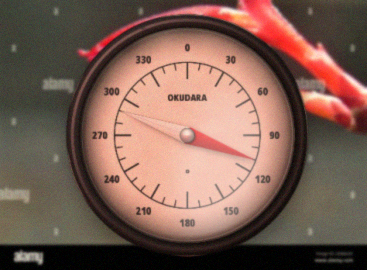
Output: 110,°
